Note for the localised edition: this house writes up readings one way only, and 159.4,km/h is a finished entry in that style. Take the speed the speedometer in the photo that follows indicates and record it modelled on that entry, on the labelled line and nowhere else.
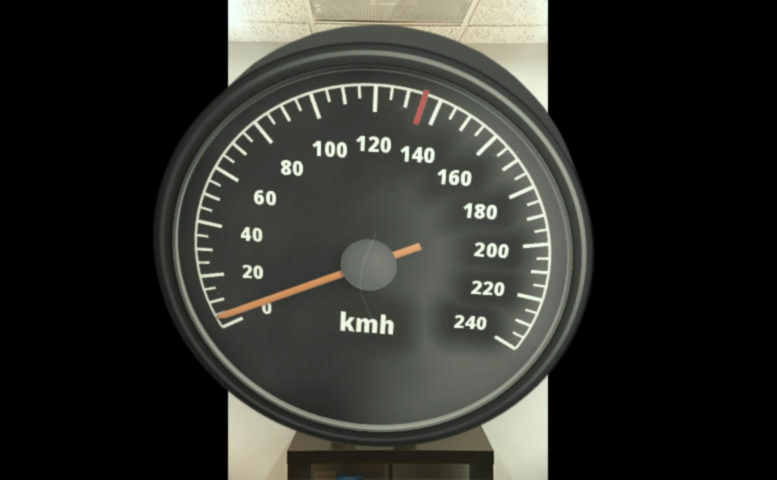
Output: 5,km/h
